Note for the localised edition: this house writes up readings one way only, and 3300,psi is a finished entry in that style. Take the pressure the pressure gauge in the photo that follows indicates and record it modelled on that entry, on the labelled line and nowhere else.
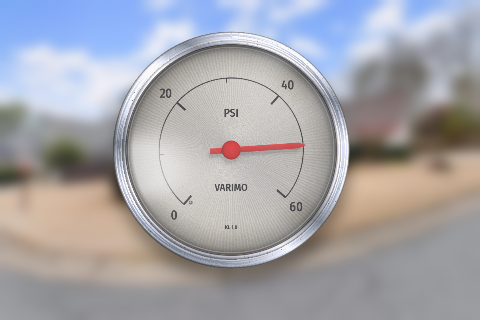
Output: 50,psi
